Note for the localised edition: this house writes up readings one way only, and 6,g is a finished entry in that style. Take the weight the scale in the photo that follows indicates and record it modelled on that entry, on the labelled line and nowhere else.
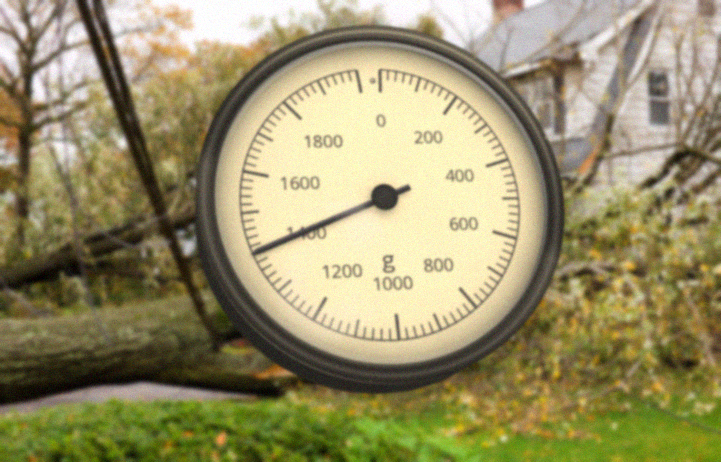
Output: 1400,g
